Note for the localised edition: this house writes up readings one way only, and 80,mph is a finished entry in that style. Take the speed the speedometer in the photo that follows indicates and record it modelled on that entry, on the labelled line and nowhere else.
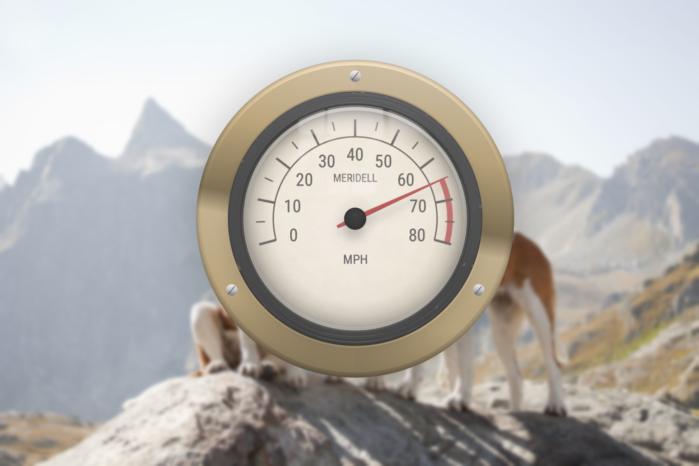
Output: 65,mph
